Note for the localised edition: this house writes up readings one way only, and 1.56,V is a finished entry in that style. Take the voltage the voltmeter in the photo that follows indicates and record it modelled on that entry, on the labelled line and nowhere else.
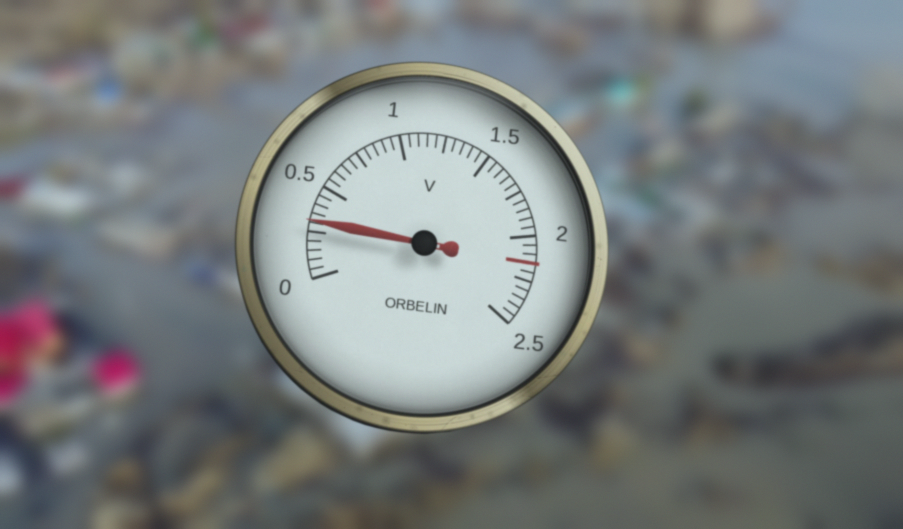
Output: 0.3,V
